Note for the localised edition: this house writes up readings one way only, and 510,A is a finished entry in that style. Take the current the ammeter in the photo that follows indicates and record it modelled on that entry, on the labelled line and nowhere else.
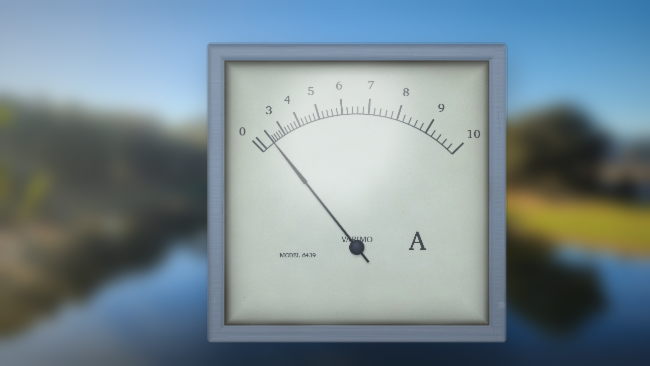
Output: 2,A
